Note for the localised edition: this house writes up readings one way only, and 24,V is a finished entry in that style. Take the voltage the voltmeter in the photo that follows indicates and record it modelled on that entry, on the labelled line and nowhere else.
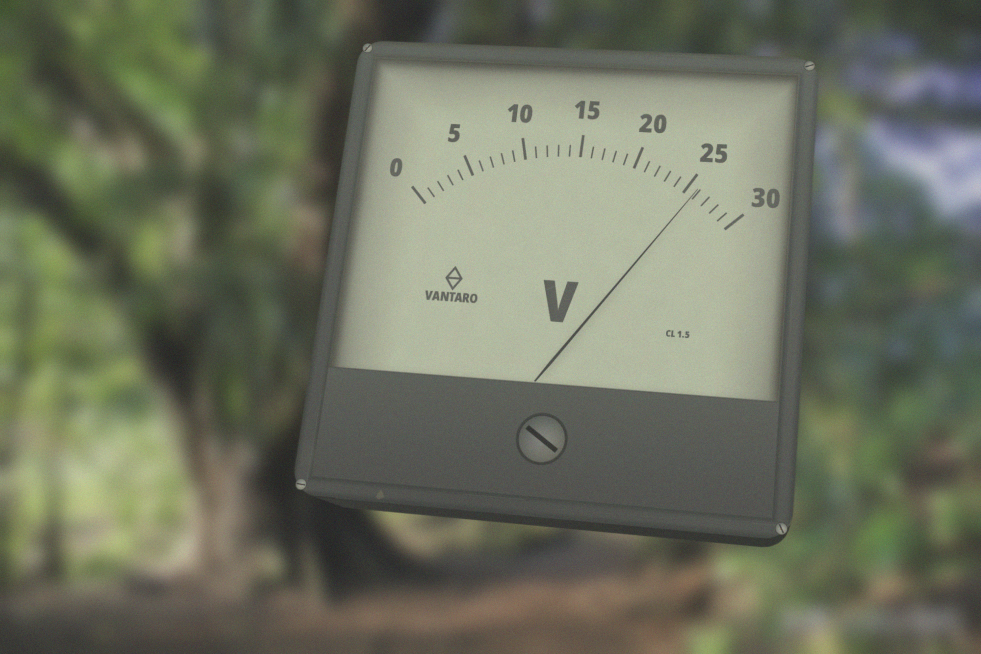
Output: 26,V
